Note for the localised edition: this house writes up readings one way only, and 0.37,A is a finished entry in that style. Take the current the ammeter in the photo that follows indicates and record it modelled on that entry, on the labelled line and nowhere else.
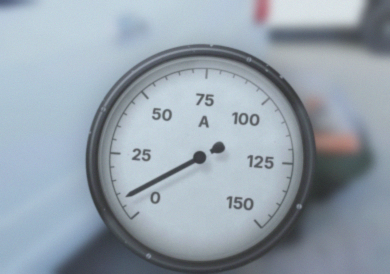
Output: 7.5,A
